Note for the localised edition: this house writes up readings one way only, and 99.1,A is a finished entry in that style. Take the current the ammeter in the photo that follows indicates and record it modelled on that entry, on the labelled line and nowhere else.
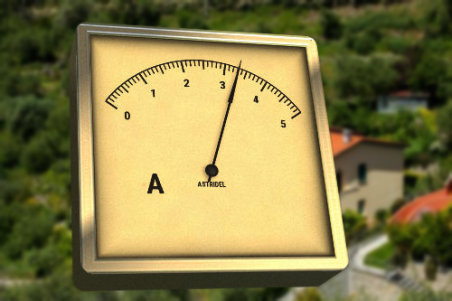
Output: 3.3,A
